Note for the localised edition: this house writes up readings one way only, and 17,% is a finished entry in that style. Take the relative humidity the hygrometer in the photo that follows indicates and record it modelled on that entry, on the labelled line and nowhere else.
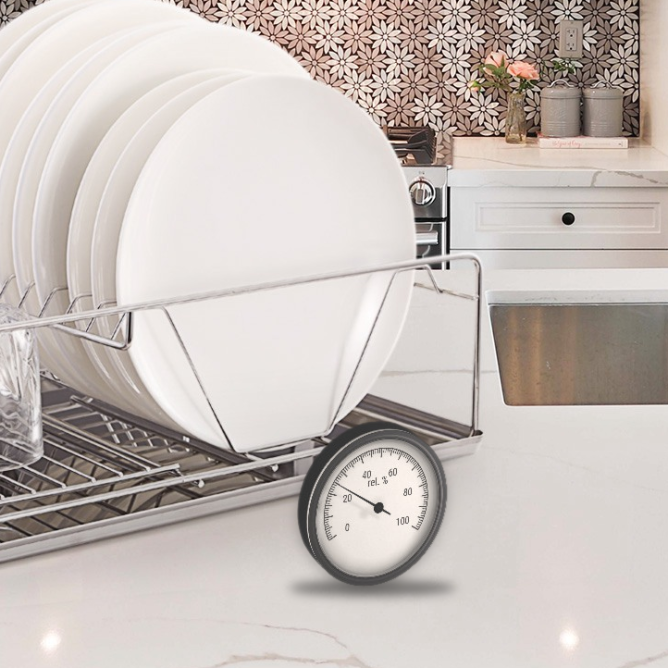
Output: 25,%
